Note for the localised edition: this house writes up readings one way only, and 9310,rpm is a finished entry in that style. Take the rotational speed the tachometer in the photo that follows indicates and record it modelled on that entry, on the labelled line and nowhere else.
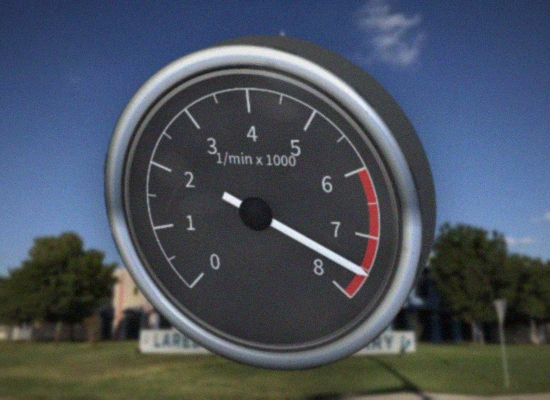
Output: 7500,rpm
